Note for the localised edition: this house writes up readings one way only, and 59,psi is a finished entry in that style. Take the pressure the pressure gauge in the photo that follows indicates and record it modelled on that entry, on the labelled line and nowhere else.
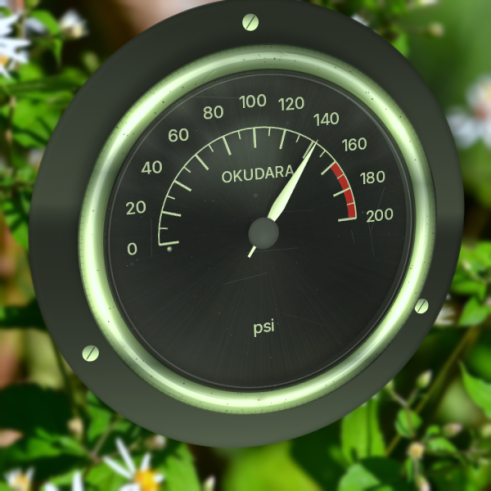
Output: 140,psi
